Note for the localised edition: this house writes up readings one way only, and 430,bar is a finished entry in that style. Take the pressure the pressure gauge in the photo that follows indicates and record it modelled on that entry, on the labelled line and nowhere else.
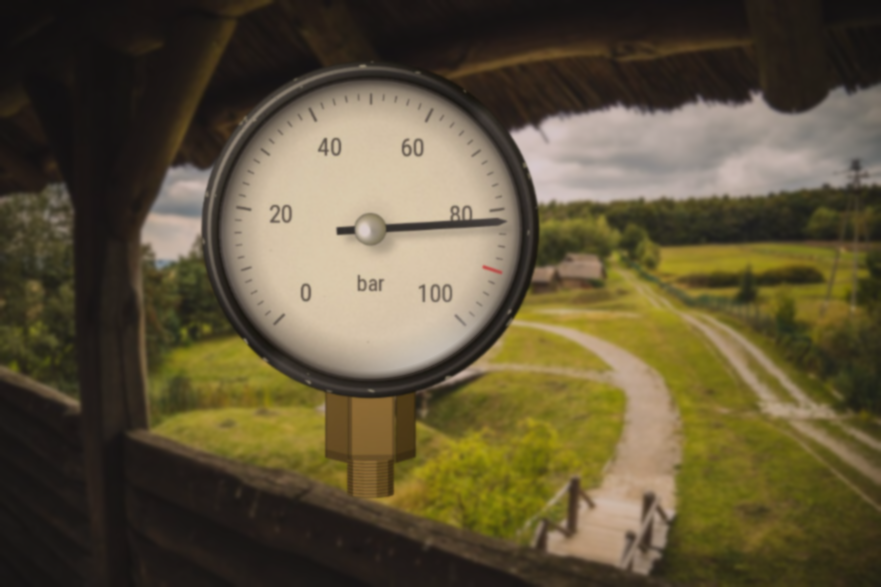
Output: 82,bar
